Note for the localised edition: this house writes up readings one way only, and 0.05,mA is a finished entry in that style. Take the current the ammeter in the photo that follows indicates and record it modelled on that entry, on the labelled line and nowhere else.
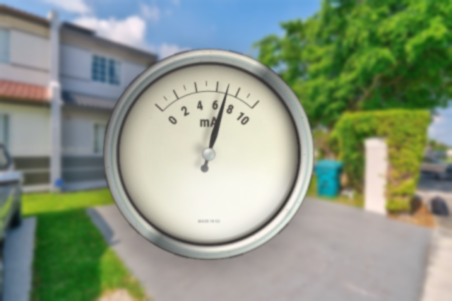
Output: 7,mA
